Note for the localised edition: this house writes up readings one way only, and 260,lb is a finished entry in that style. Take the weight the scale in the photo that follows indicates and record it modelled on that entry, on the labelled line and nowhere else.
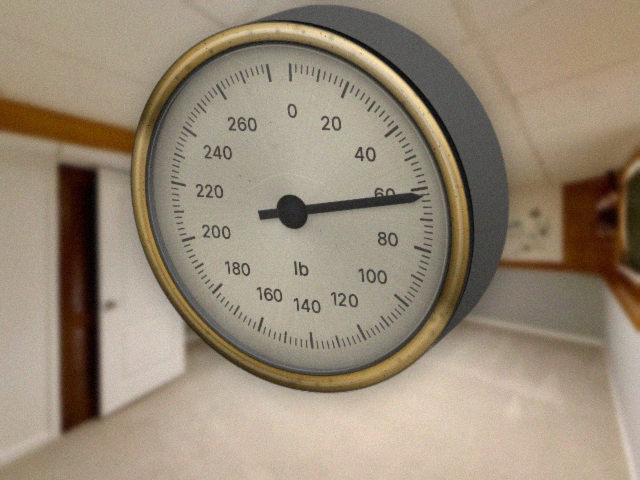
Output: 62,lb
